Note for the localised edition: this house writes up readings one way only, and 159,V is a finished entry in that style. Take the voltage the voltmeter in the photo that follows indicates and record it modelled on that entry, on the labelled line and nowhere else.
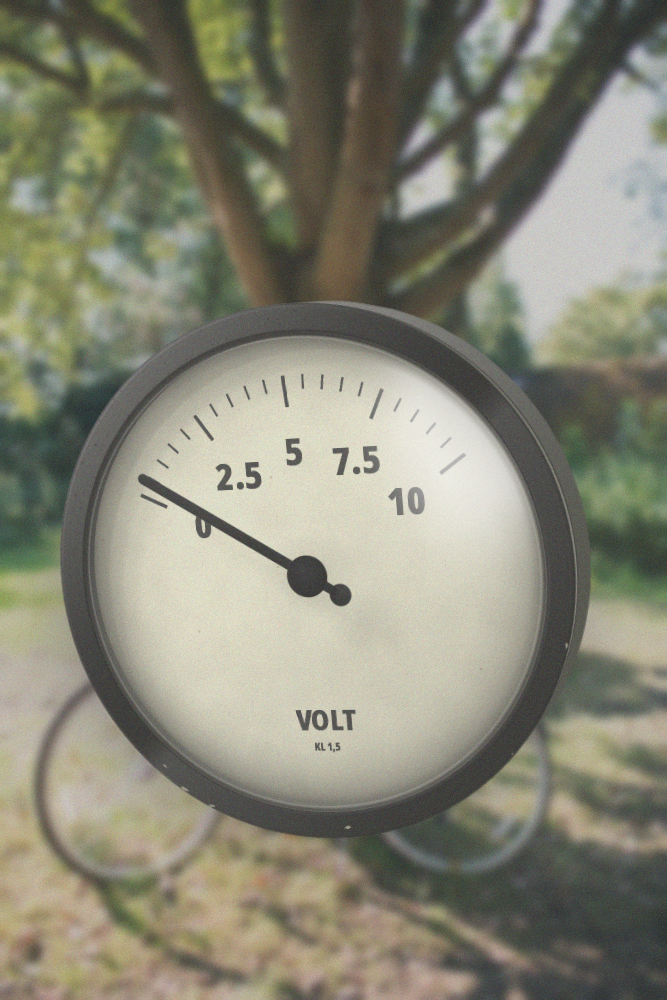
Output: 0.5,V
